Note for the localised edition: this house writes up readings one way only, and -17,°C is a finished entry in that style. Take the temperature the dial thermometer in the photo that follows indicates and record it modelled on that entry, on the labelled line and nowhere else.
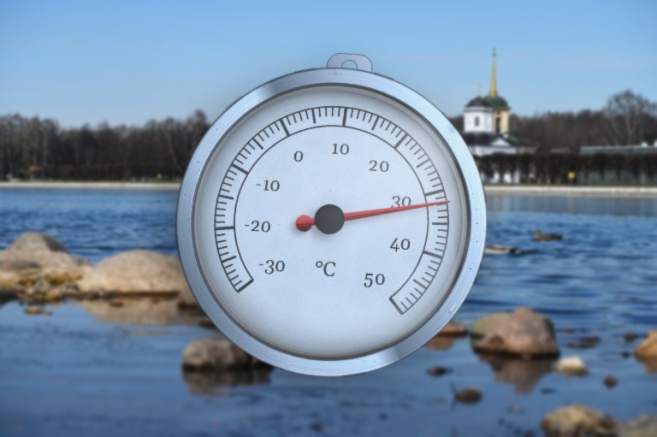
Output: 32,°C
